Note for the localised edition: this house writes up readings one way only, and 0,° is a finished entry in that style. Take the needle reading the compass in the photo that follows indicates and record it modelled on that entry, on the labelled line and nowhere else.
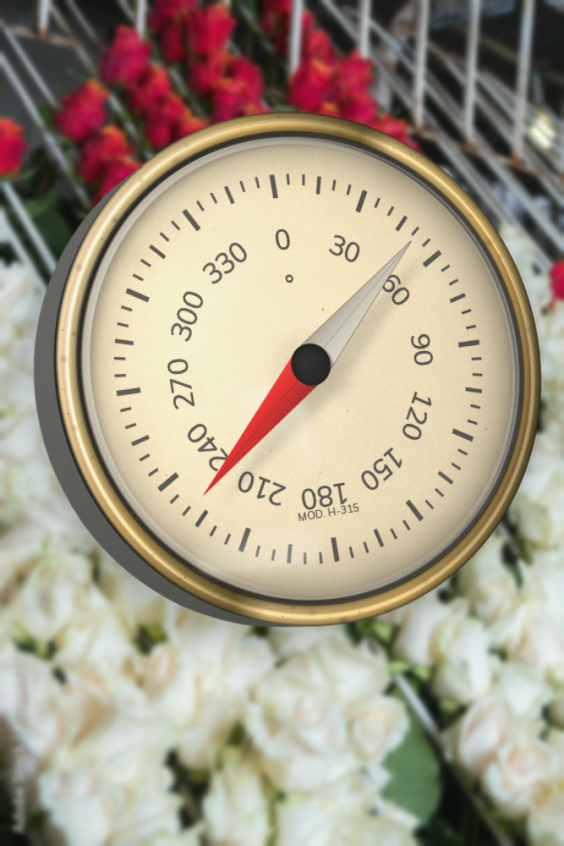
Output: 230,°
